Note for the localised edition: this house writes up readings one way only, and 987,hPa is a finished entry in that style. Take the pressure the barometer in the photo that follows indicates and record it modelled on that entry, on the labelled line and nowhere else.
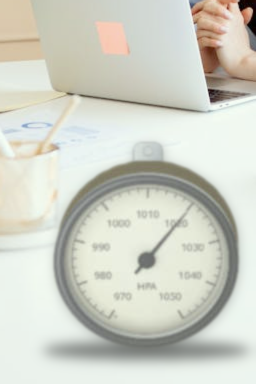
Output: 1020,hPa
